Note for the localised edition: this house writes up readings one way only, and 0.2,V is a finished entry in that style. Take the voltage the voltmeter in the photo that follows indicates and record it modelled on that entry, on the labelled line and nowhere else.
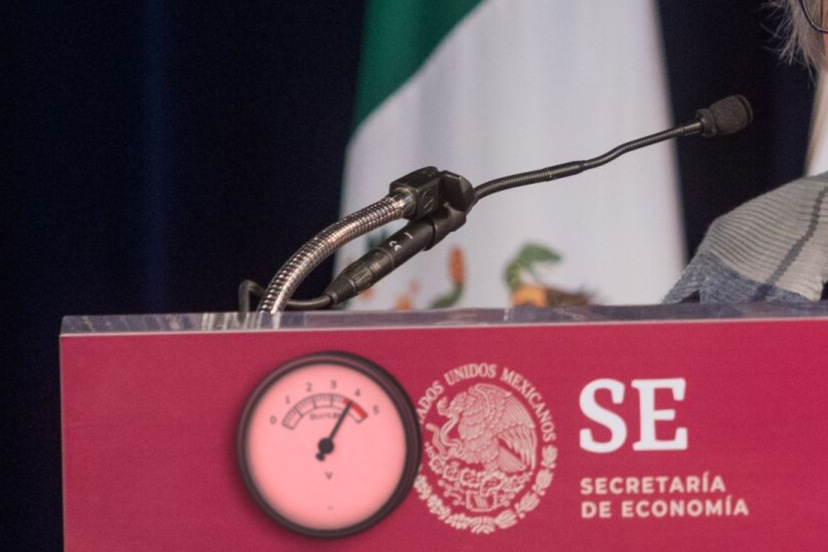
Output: 4,V
